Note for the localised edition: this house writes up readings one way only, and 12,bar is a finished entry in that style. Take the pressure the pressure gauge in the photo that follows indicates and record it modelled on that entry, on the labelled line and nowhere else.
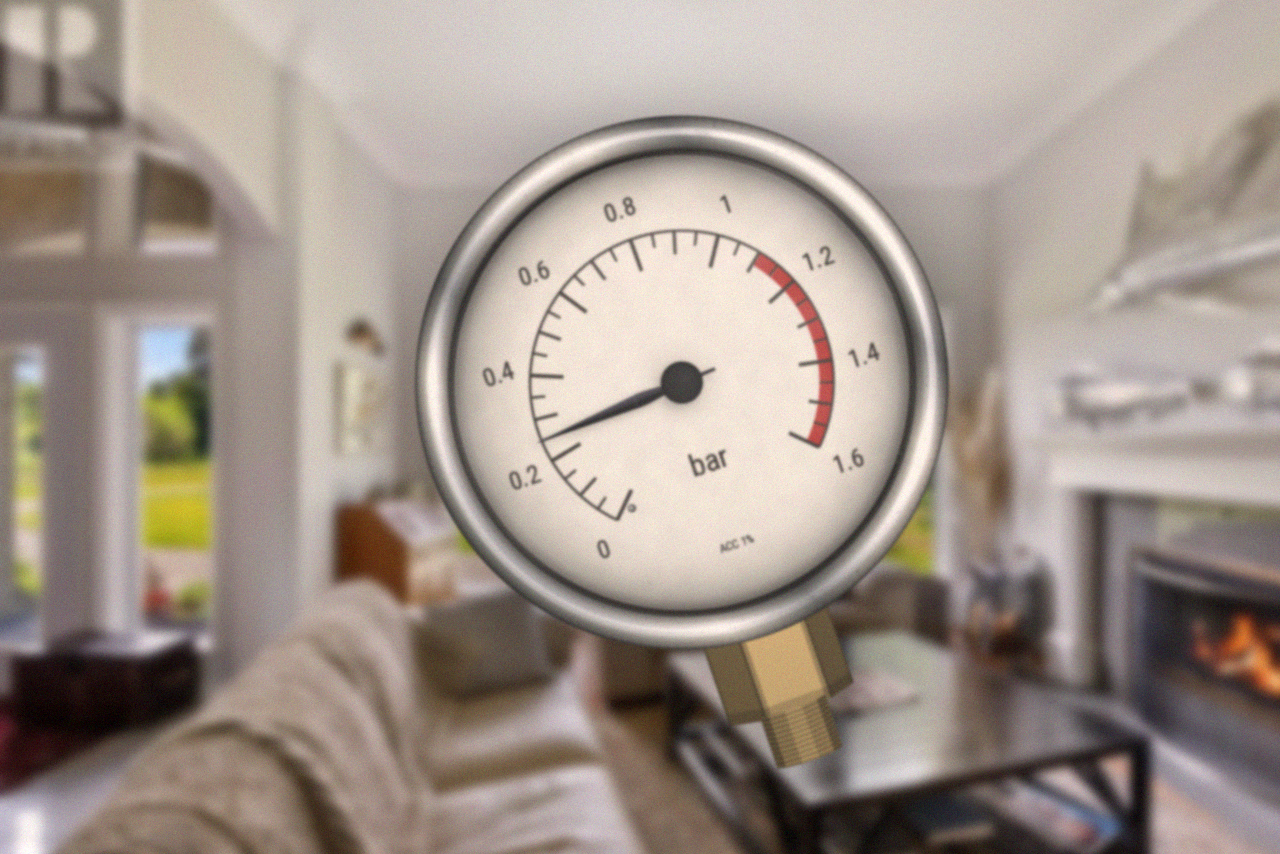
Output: 0.25,bar
